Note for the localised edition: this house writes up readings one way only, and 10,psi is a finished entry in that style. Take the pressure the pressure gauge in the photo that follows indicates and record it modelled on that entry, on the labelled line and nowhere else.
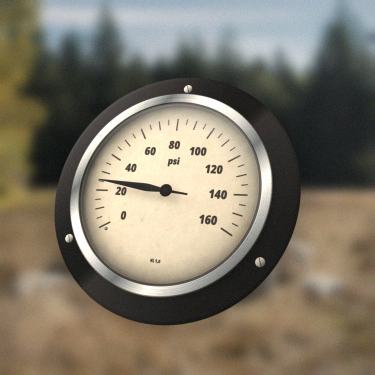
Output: 25,psi
